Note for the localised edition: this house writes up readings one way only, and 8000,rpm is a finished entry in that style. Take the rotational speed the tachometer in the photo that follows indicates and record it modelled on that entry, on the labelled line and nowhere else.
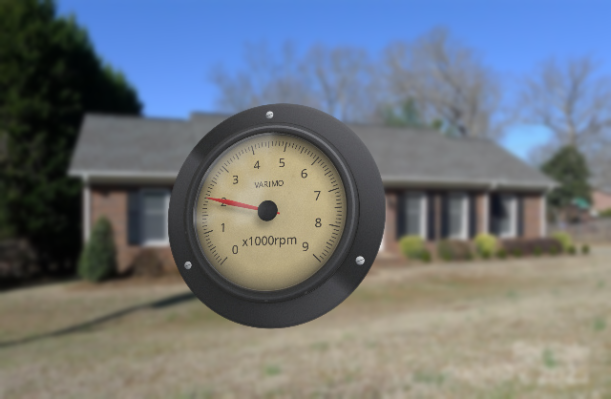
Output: 2000,rpm
